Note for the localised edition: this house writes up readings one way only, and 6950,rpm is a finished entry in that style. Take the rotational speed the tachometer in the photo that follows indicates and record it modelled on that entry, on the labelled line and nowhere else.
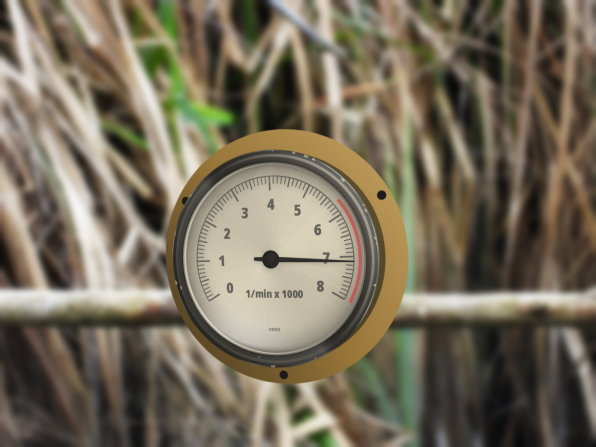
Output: 7100,rpm
